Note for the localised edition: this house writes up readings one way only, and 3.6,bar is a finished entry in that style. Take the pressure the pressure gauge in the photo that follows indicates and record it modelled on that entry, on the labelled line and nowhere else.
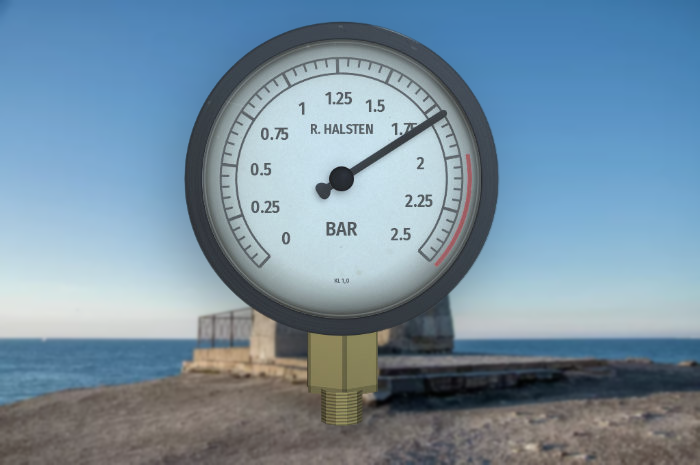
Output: 1.8,bar
